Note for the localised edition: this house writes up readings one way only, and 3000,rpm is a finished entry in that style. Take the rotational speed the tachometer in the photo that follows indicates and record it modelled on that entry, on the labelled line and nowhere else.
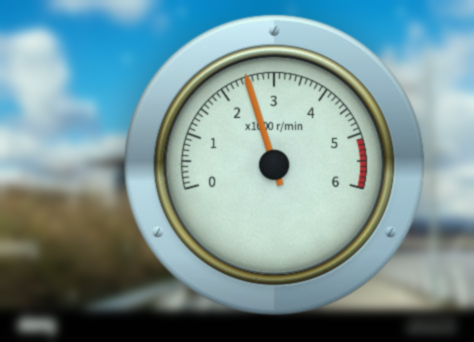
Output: 2500,rpm
